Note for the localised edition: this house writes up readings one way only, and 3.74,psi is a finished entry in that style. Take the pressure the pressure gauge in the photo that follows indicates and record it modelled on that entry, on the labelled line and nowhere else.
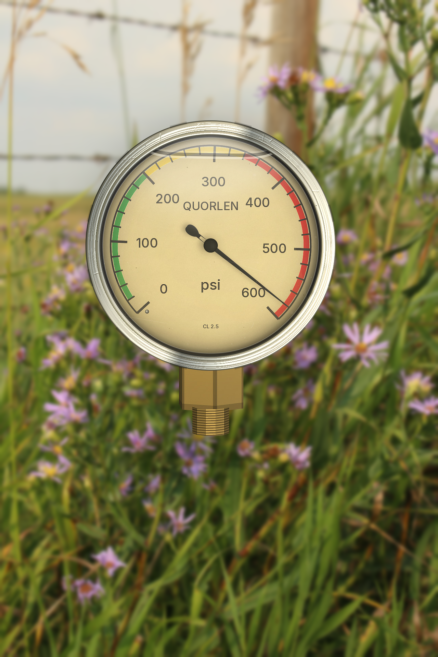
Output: 580,psi
